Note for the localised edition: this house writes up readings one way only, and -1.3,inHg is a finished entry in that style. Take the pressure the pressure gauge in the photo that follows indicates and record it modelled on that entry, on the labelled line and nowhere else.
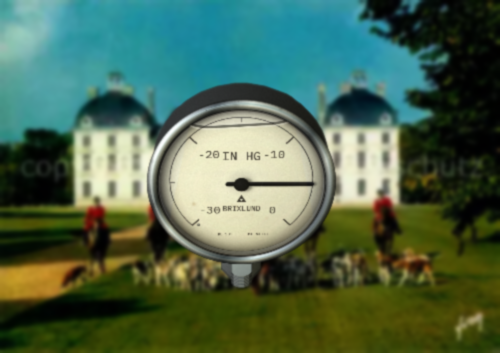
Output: -5,inHg
